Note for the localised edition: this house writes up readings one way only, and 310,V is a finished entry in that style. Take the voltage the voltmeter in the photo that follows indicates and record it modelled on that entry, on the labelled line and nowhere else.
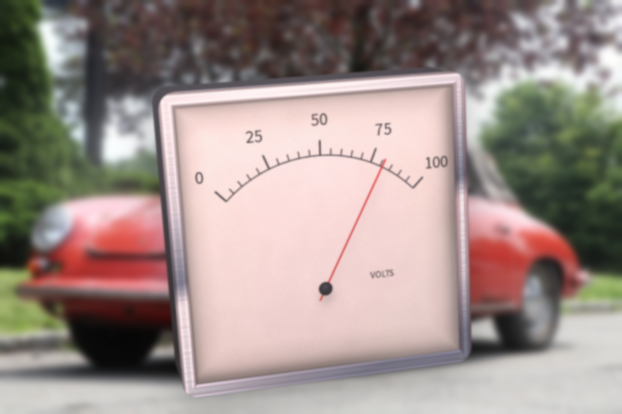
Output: 80,V
